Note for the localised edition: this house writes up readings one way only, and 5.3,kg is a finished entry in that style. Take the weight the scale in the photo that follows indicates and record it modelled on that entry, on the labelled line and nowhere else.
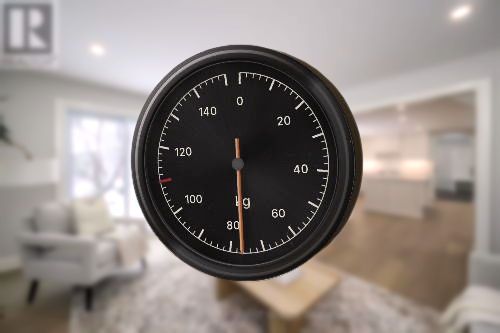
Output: 76,kg
